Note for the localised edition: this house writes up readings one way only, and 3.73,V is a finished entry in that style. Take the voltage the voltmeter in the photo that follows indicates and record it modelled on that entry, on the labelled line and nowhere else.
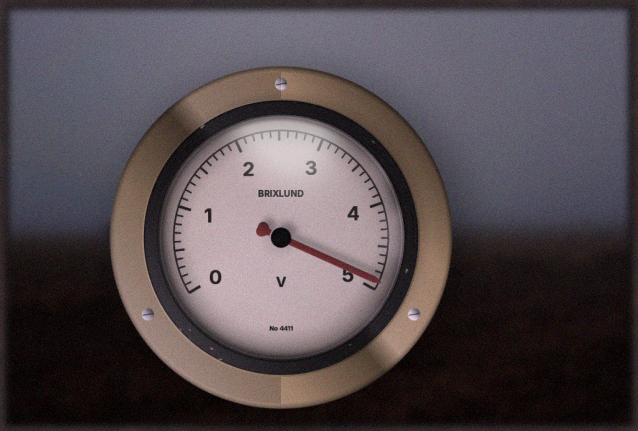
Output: 4.9,V
